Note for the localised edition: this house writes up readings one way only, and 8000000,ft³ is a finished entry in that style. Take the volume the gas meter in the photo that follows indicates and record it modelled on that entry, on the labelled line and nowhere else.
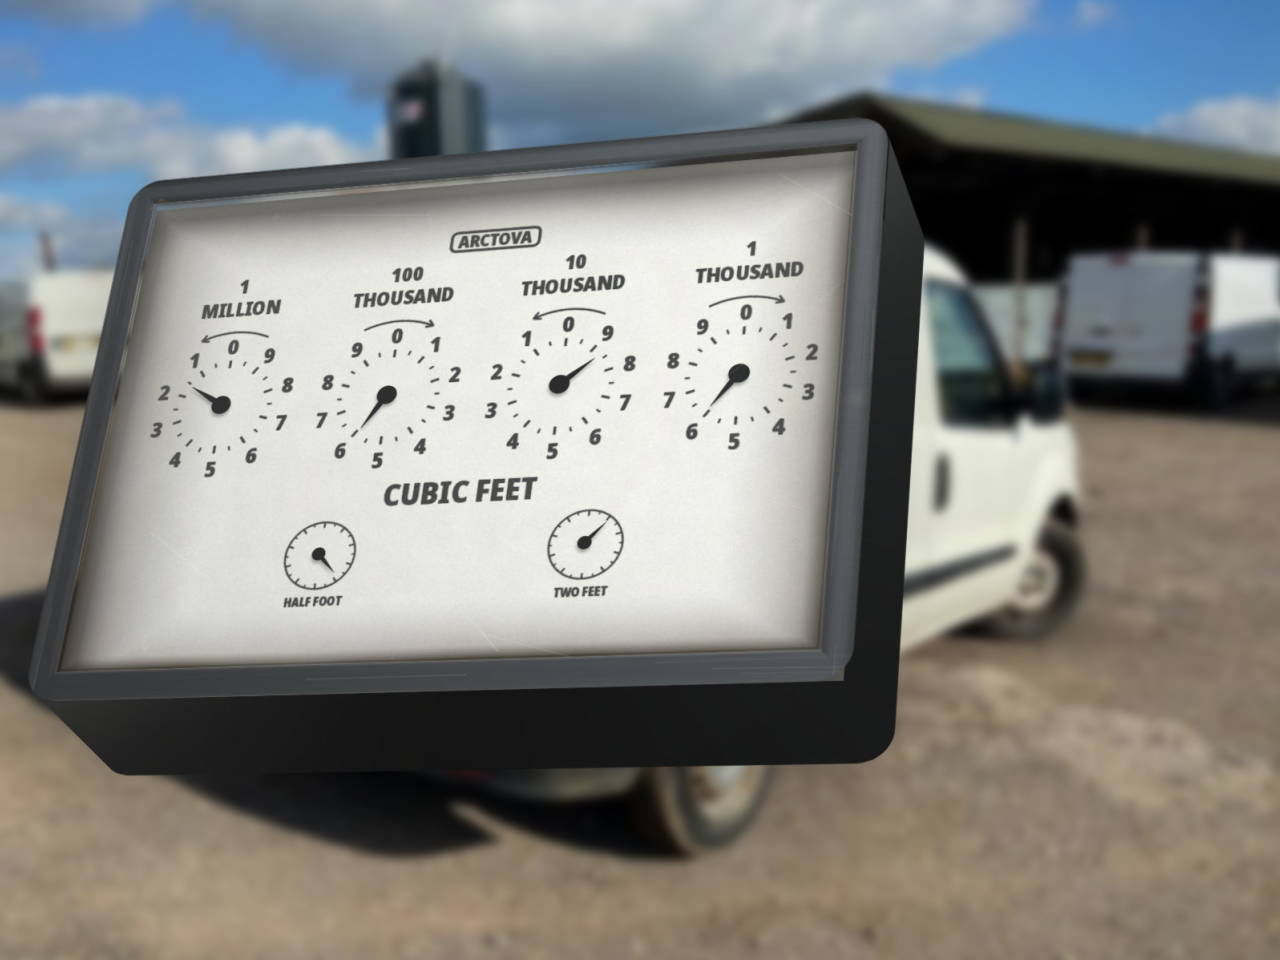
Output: 158600,ft³
